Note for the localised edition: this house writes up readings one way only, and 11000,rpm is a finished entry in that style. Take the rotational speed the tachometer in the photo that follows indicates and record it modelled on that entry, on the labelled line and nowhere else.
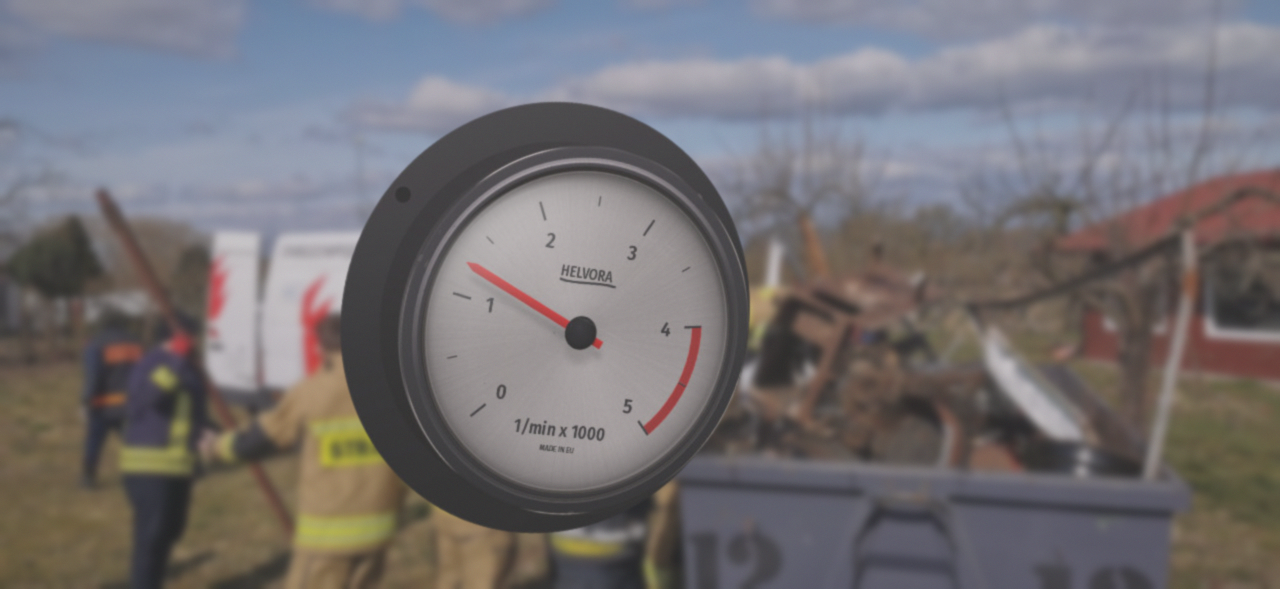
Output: 1250,rpm
